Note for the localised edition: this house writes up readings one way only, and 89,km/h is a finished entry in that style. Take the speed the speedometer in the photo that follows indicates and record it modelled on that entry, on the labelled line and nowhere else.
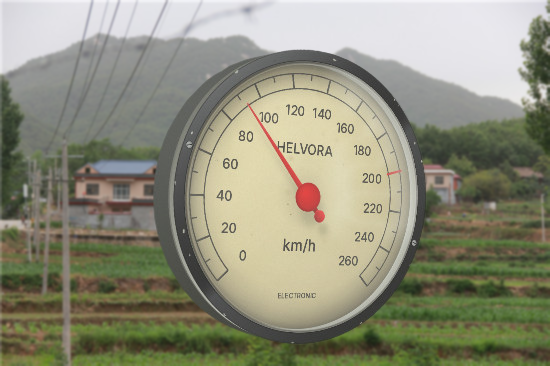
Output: 90,km/h
